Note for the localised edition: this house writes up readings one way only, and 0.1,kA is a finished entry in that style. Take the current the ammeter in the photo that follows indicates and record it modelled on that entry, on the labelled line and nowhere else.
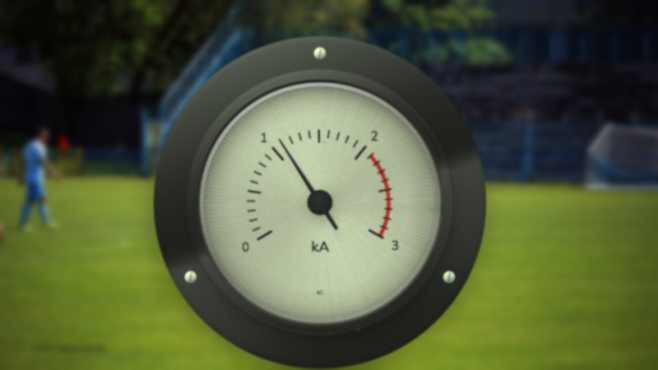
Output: 1.1,kA
